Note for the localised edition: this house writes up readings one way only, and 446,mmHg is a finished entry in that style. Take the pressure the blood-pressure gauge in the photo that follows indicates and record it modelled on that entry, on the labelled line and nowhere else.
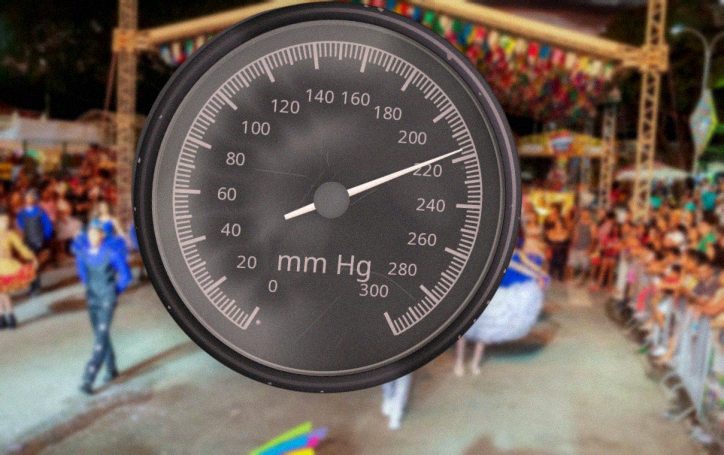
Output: 216,mmHg
